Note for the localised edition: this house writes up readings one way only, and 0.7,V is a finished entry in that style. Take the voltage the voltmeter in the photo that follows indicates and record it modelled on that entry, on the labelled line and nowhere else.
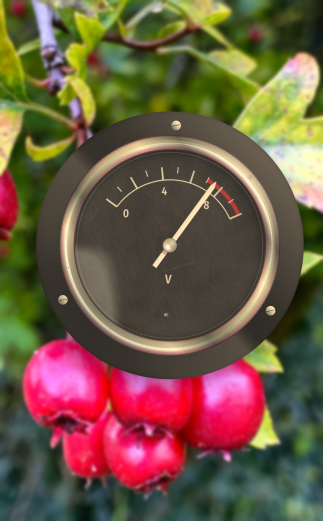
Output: 7.5,V
